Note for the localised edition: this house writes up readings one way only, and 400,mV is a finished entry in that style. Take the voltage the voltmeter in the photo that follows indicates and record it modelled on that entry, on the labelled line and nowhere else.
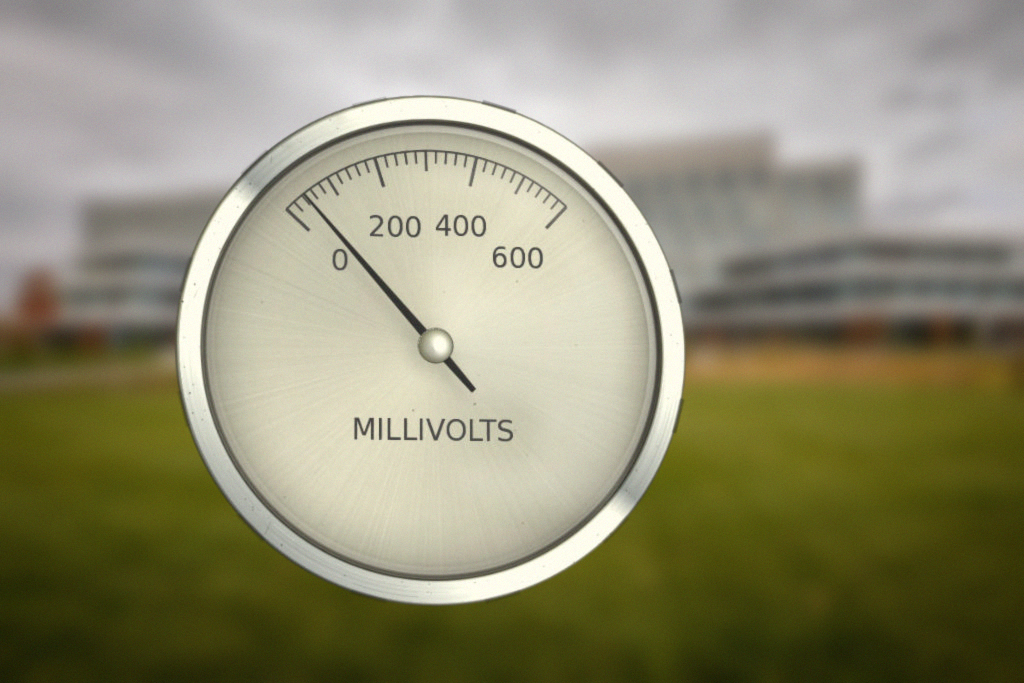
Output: 40,mV
